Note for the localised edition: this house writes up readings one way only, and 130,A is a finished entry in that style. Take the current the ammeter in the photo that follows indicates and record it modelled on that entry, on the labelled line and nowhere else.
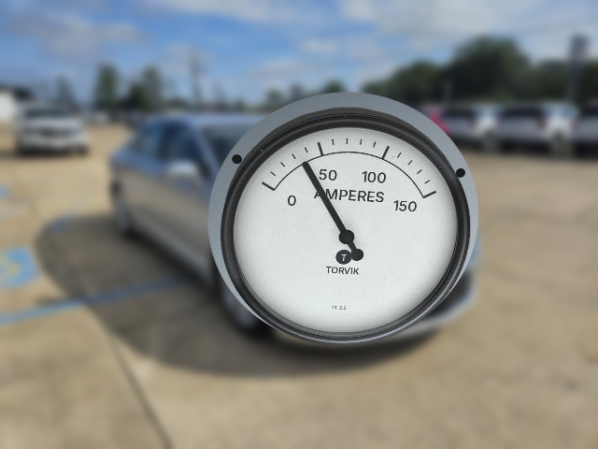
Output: 35,A
